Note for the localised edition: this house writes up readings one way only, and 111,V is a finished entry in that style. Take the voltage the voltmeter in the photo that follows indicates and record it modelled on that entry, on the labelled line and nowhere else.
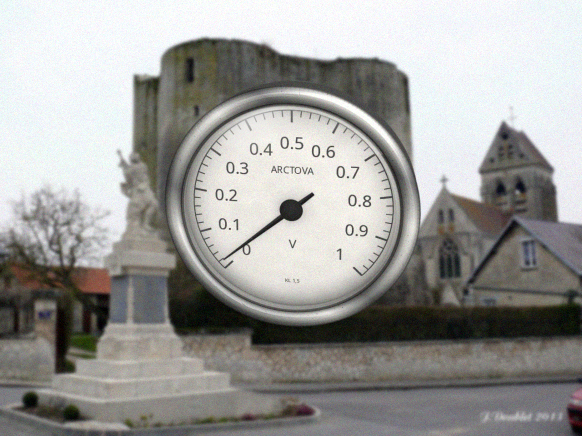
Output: 0.02,V
